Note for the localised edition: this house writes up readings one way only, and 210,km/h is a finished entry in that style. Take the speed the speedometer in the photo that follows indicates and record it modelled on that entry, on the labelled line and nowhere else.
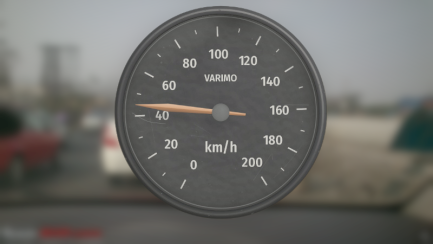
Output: 45,km/h
